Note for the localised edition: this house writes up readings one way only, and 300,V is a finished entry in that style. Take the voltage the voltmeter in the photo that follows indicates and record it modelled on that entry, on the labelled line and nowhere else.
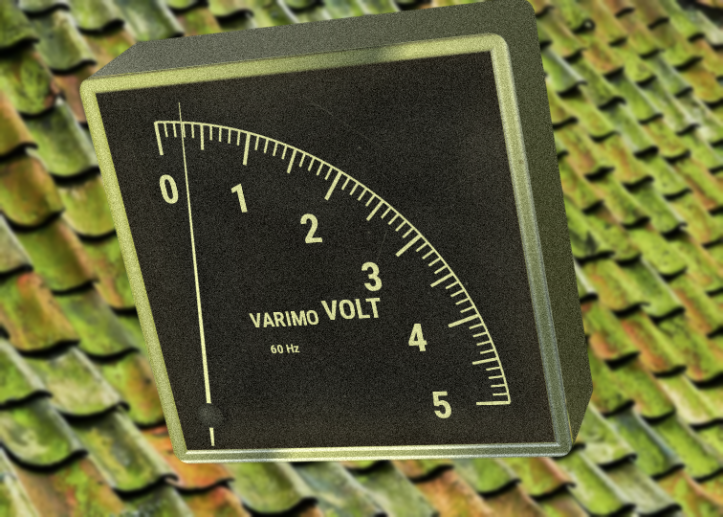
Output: 0.3,V
